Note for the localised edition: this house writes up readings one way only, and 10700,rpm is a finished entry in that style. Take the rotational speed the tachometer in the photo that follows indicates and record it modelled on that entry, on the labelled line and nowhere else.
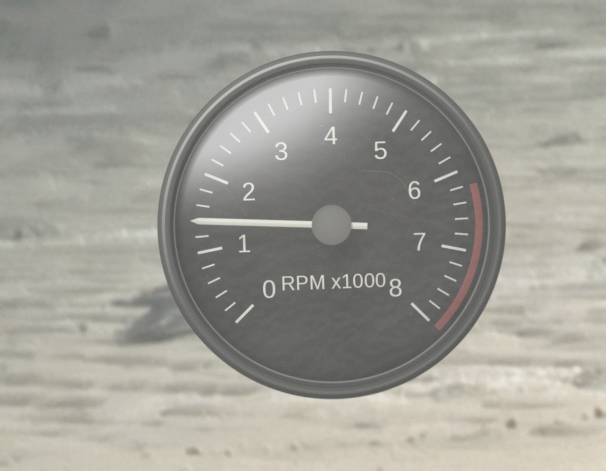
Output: 1400,rpm
